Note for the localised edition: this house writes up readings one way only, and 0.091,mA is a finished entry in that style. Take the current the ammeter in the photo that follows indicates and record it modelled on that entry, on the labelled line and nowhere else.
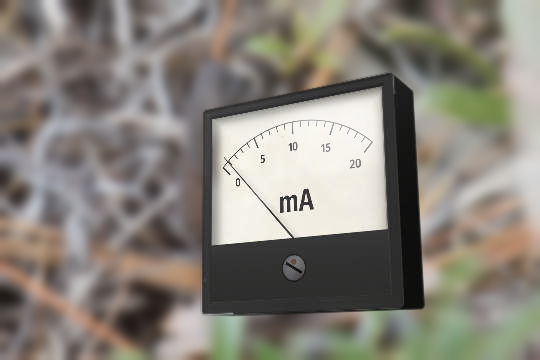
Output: 1,mA
